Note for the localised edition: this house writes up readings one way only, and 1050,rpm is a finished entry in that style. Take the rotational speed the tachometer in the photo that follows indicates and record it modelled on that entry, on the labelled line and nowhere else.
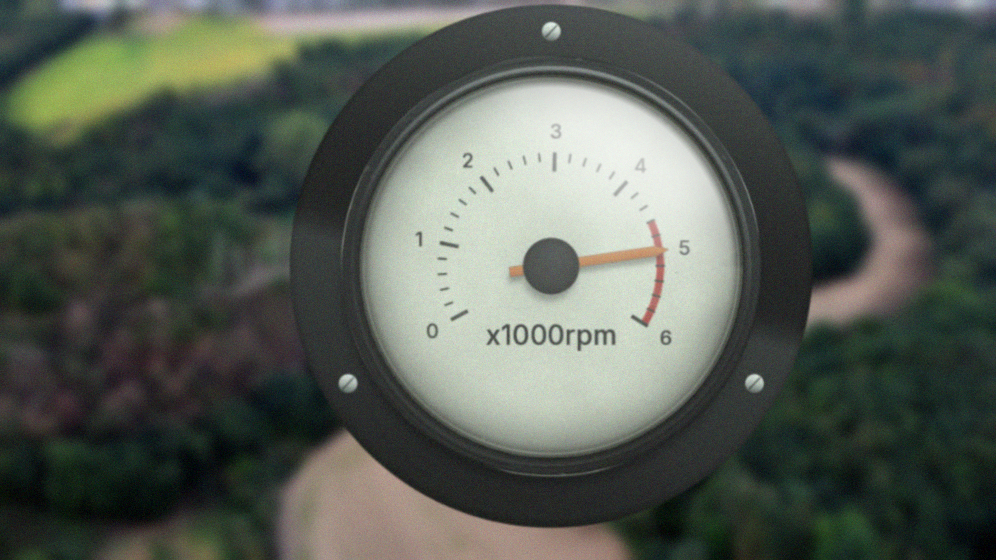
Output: 5000,rpm
